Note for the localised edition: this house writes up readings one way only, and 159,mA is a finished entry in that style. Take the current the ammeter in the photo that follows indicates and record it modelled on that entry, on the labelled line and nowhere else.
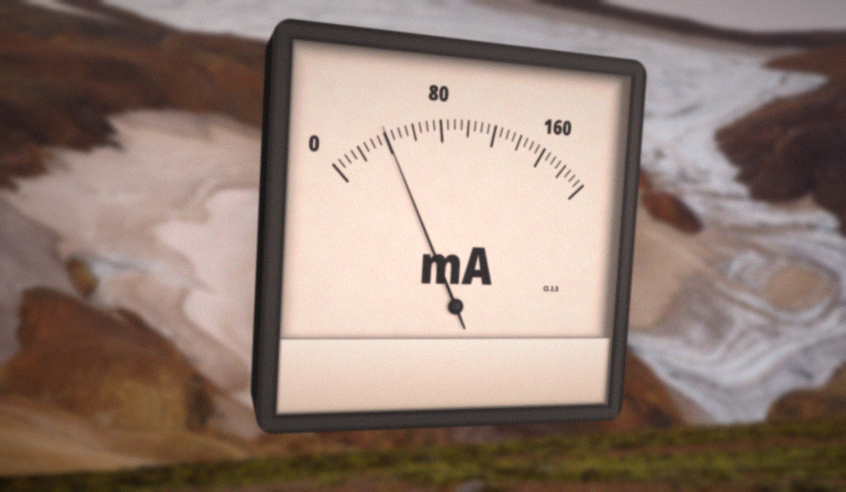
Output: 40,mA
